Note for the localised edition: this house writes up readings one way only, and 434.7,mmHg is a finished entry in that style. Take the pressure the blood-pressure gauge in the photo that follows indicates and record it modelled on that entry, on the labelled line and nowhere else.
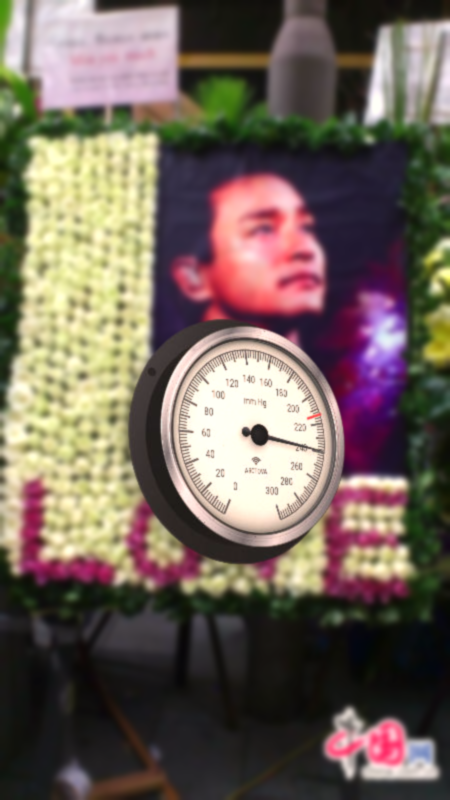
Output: 240,mmHg
